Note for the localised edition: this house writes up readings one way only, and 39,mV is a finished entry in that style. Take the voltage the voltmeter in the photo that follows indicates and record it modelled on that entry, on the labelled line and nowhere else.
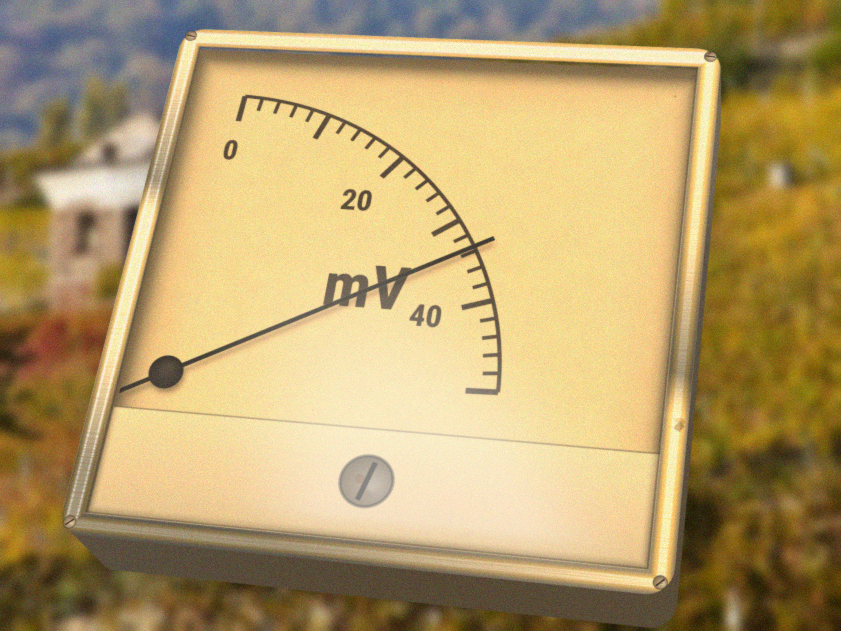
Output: 34,mV
